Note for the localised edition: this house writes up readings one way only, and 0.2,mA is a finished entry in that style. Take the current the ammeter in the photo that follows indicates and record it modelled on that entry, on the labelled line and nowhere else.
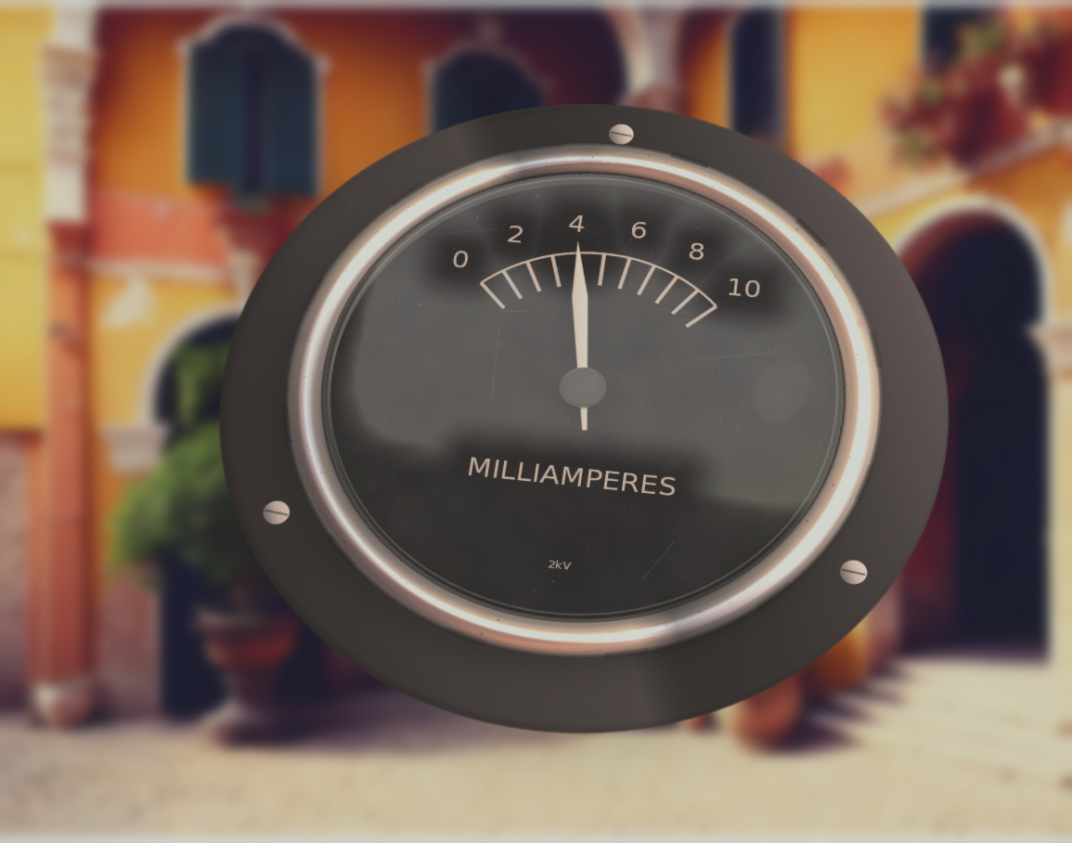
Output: 4,mA
